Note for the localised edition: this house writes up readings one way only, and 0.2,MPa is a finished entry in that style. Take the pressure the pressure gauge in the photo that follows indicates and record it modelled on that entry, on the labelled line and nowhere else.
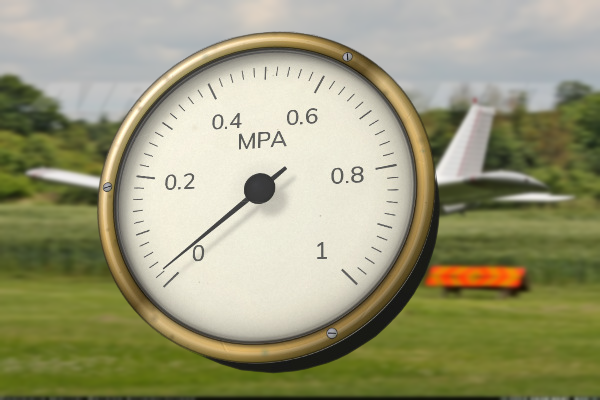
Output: 0.02,MPa
